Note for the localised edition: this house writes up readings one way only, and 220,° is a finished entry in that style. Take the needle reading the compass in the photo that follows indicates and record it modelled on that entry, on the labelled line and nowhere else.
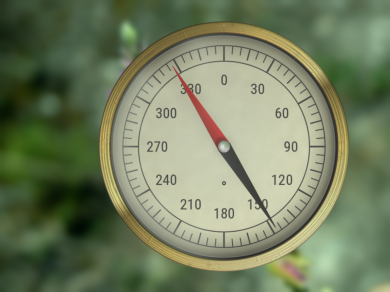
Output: 327.5,°
